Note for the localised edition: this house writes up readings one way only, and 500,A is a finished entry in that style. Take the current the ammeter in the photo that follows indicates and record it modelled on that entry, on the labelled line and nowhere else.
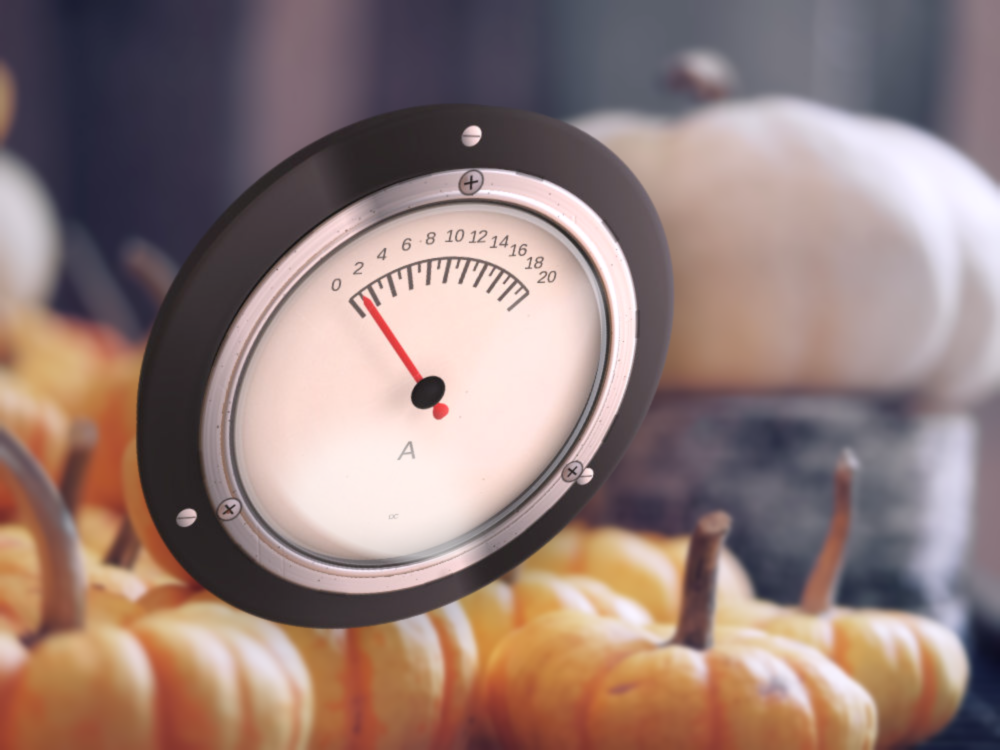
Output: 1,A
